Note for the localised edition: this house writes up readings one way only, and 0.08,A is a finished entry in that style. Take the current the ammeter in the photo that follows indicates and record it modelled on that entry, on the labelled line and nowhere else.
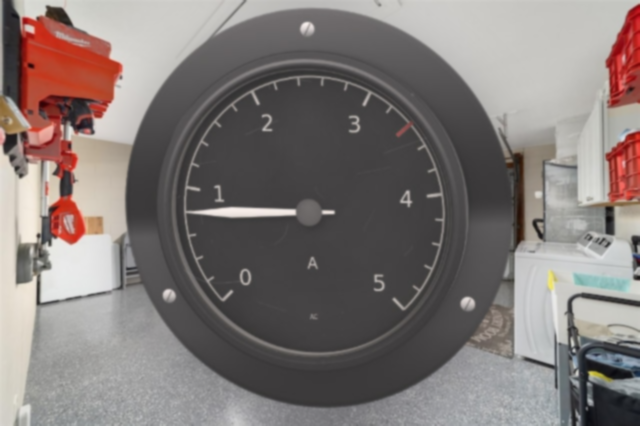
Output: 0.8,A
